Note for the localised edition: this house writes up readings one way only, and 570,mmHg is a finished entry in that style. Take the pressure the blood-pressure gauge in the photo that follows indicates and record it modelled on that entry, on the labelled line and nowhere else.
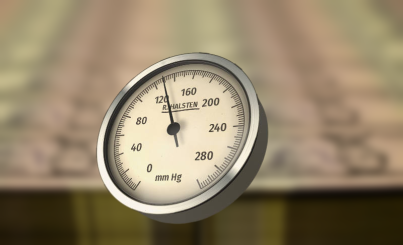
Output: 130,mmHg
